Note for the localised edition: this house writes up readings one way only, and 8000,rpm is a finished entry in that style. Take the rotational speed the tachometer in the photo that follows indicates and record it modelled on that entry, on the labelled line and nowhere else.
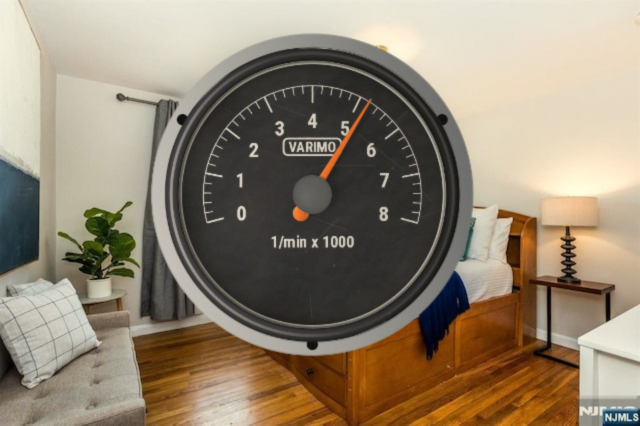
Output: 5200,rpm
